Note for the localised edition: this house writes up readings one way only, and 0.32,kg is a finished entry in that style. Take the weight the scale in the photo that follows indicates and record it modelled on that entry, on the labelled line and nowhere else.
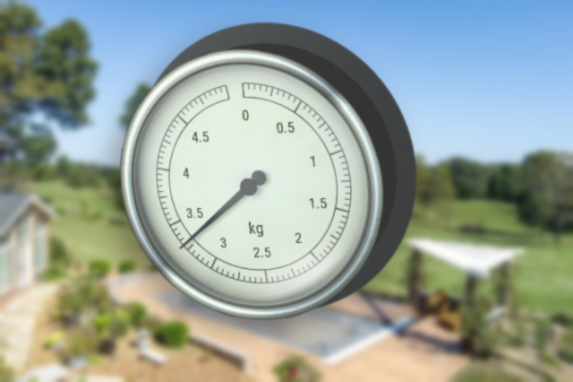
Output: 3.3,kg
